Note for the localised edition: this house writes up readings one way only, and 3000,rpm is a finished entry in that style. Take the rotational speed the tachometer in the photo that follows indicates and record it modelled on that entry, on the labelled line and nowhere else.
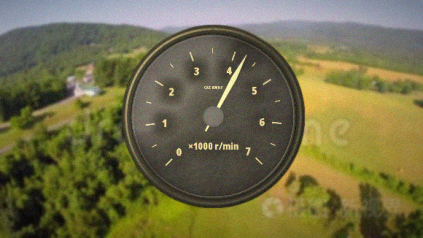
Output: 4250,rpm
